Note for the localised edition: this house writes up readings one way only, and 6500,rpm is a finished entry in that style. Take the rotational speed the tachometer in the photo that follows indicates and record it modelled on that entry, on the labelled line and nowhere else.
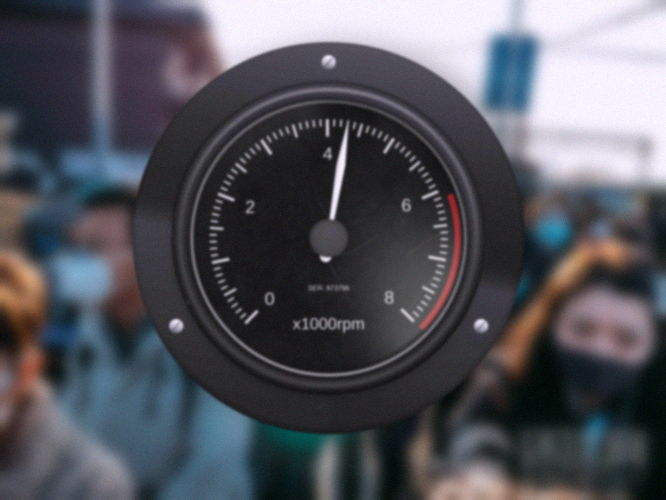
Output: 4300,rpm
